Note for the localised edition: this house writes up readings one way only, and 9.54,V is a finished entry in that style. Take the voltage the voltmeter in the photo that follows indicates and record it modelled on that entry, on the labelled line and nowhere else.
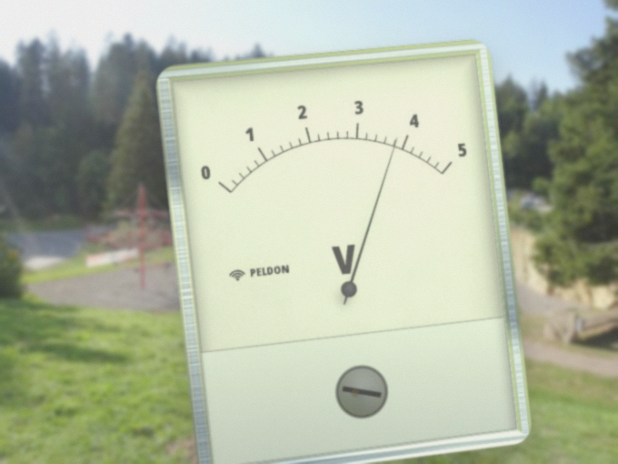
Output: 3.8,V
